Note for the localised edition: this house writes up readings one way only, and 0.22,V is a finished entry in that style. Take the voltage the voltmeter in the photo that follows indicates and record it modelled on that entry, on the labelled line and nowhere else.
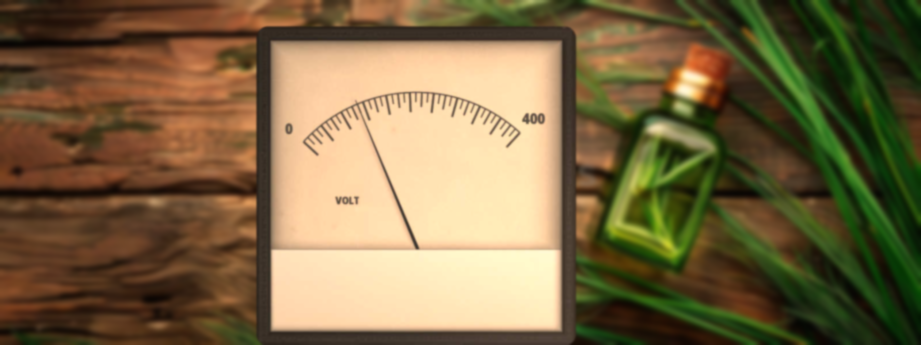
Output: 110,V
